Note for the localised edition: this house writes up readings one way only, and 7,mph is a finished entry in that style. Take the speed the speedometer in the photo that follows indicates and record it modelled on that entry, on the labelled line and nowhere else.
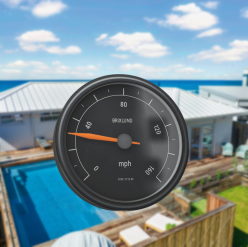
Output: 30,mph
